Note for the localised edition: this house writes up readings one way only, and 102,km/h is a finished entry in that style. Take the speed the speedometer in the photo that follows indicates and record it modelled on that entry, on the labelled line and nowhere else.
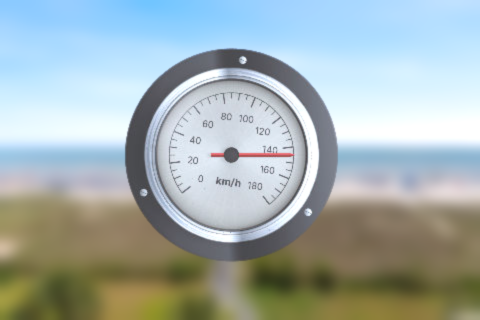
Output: 145,km/h
